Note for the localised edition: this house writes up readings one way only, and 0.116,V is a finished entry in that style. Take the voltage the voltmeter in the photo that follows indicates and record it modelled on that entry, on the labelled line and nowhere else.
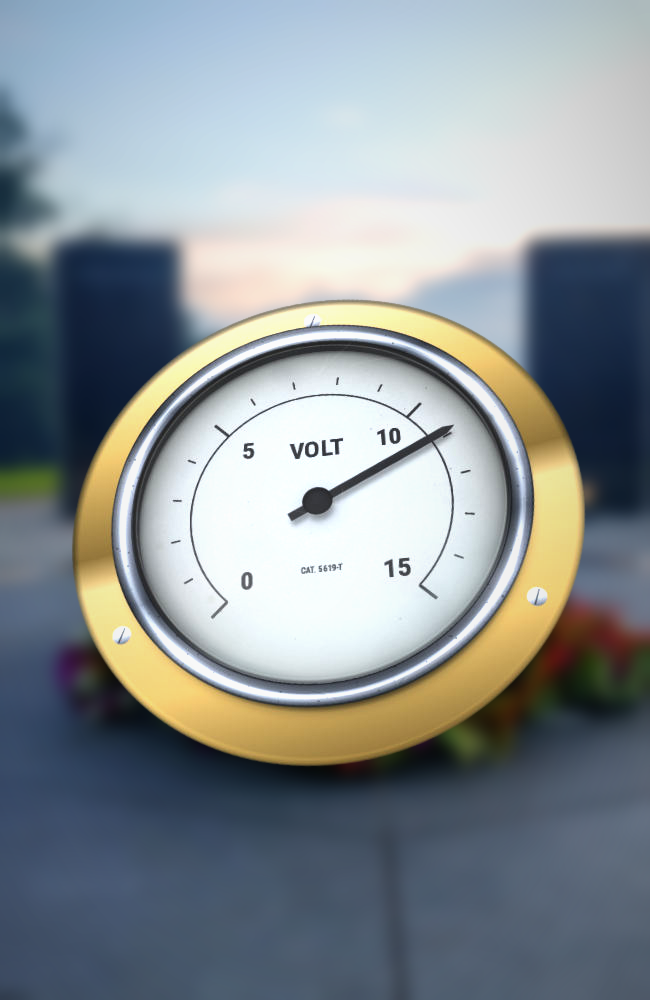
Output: 11,V
